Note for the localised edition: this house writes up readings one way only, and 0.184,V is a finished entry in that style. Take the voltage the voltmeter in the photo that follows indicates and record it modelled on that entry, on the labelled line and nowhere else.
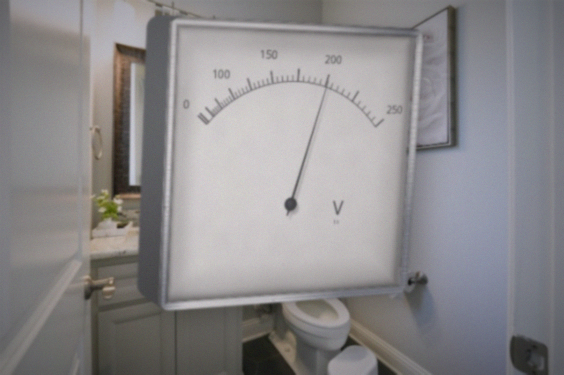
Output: 200,V
